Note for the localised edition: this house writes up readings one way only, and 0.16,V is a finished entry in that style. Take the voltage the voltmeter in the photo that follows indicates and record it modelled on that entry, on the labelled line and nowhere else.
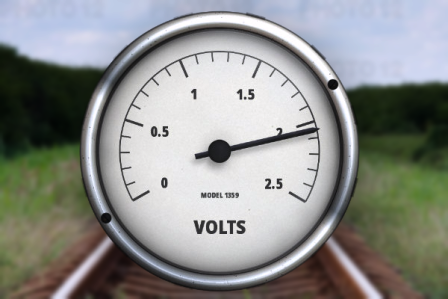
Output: 2.05,V
